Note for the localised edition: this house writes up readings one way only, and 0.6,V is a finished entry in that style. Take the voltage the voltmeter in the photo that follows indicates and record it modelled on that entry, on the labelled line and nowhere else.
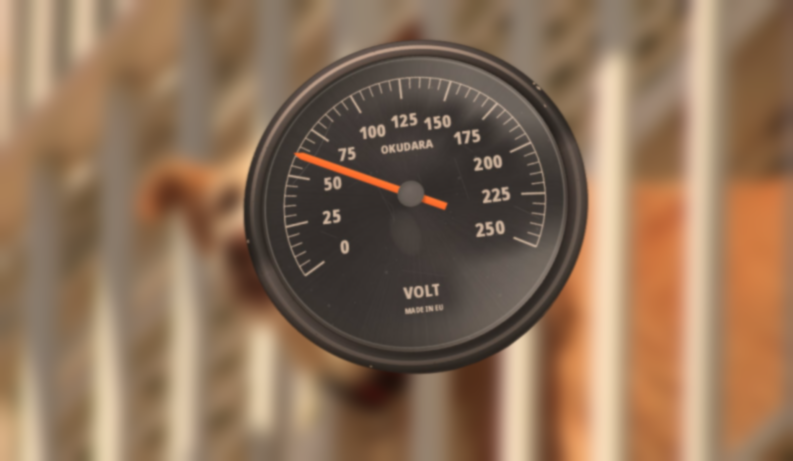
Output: 60,V
